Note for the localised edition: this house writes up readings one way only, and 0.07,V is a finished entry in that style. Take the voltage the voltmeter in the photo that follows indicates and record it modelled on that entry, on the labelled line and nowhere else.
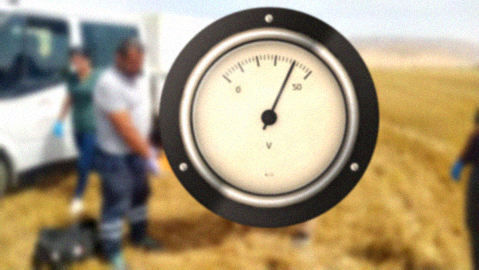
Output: 40,V
